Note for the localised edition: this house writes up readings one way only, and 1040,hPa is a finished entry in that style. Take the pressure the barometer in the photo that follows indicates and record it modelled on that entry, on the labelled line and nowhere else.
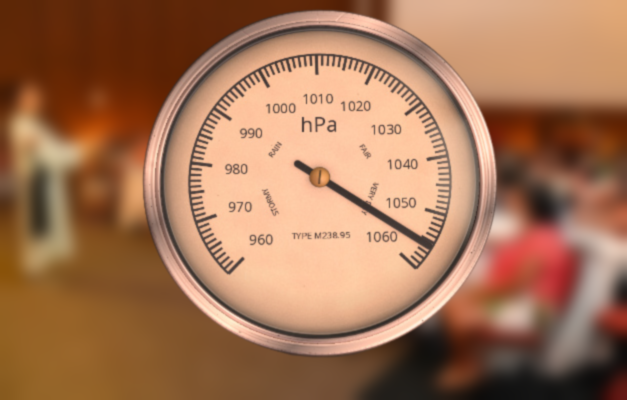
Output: 1056,hPa
